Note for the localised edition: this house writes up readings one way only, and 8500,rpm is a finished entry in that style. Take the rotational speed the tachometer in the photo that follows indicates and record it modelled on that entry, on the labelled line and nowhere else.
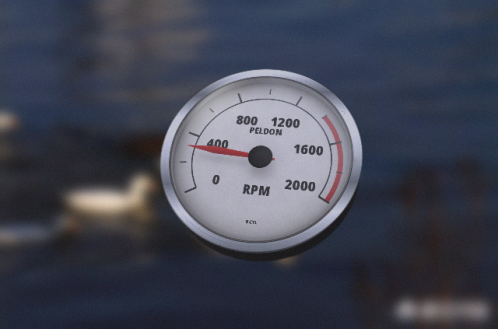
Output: 300,rpm
